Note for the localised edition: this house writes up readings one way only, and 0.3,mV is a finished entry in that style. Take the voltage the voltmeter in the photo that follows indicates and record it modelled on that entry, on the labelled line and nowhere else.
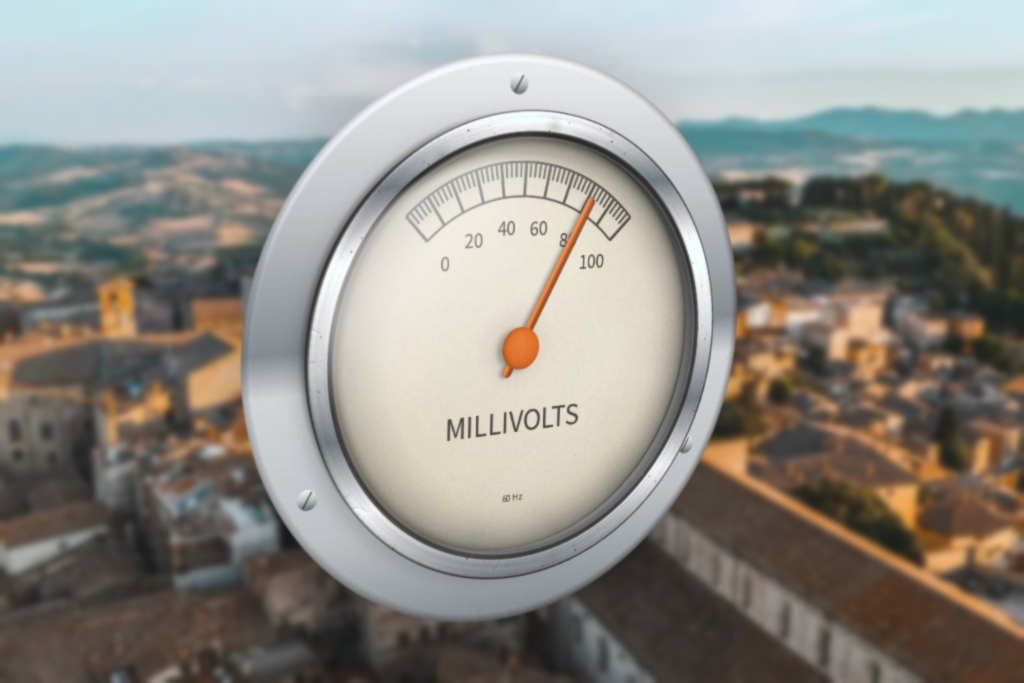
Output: 80,mV
